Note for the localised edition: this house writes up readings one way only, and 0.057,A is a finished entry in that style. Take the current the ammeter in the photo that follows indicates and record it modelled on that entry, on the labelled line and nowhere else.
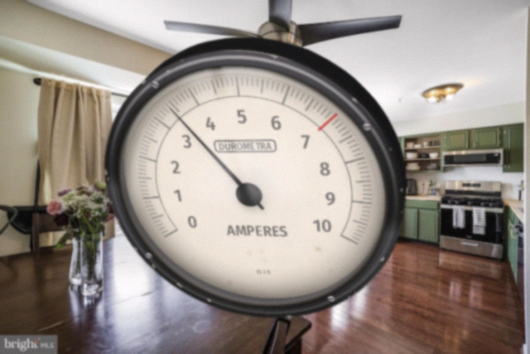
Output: 3.5,A
